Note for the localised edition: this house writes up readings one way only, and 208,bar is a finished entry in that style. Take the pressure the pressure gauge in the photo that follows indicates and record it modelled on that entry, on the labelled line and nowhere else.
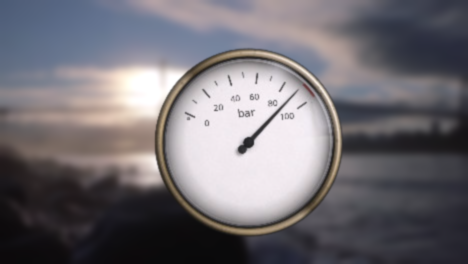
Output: 90,bar
